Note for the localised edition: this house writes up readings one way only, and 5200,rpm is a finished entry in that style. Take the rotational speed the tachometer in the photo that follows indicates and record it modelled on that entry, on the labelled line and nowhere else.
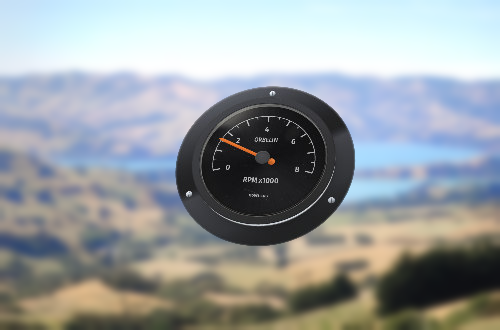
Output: 1500,rpm
